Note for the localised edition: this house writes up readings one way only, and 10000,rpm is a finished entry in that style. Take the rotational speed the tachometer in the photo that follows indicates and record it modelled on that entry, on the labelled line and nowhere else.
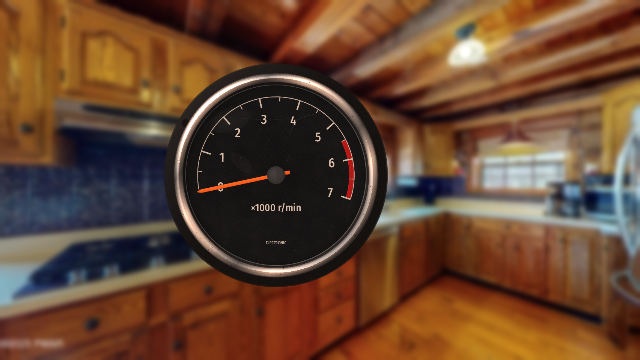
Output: 0,rpm
